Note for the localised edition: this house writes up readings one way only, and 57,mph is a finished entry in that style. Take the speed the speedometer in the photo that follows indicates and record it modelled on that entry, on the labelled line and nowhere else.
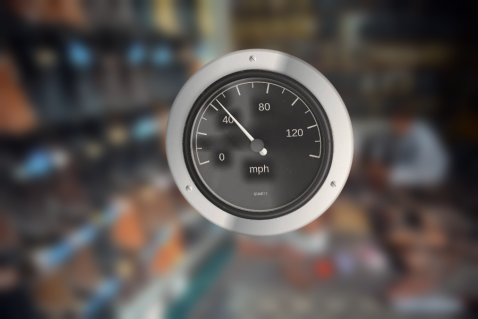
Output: 45,mph
